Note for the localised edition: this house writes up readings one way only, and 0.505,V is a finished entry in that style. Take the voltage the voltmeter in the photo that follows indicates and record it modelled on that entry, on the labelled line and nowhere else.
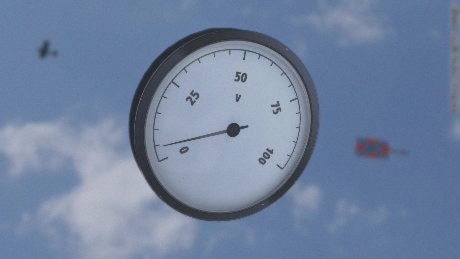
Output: 5,V
